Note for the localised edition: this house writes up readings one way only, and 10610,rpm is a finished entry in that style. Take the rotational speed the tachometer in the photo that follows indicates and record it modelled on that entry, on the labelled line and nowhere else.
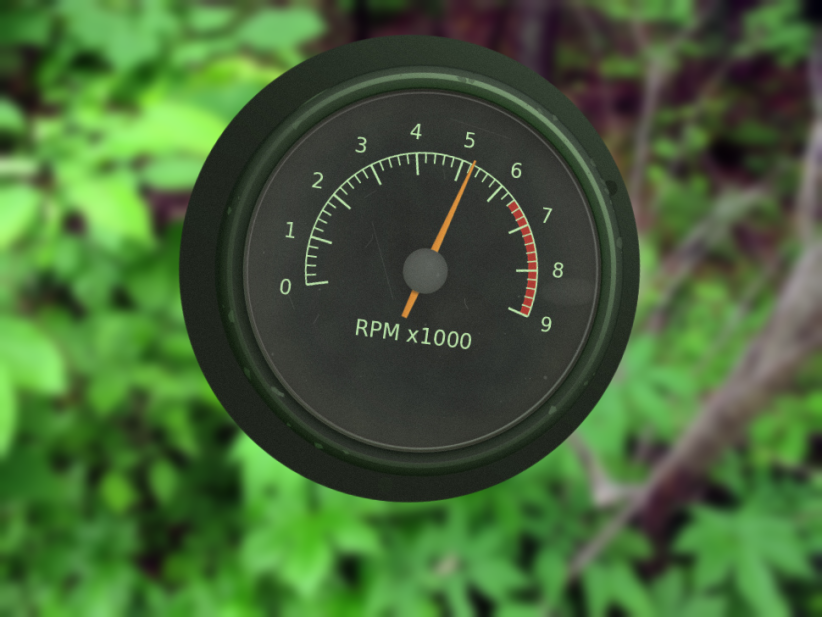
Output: 5200,rpm
